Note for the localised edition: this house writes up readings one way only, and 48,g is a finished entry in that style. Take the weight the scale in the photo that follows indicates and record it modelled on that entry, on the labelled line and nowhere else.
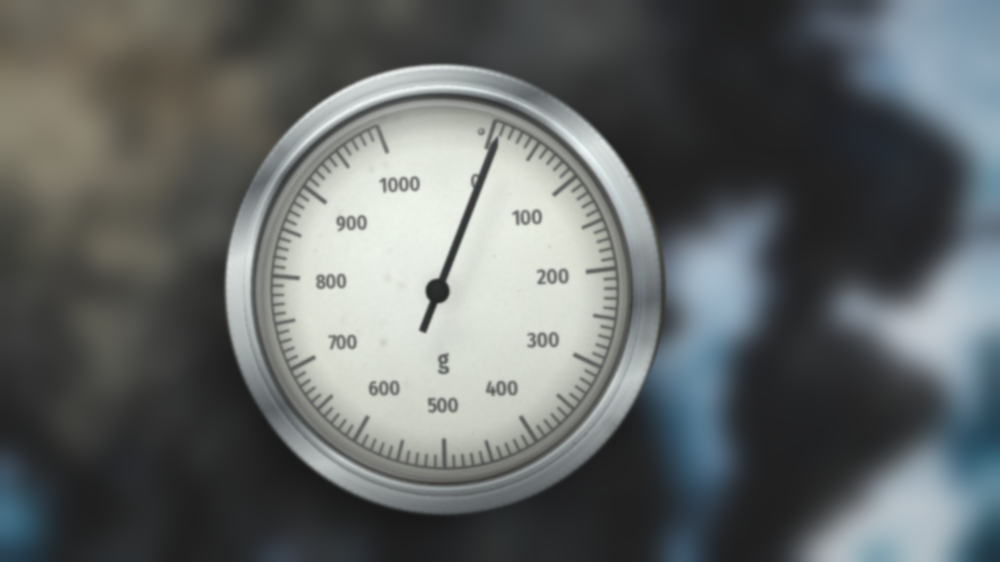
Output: 10,g
